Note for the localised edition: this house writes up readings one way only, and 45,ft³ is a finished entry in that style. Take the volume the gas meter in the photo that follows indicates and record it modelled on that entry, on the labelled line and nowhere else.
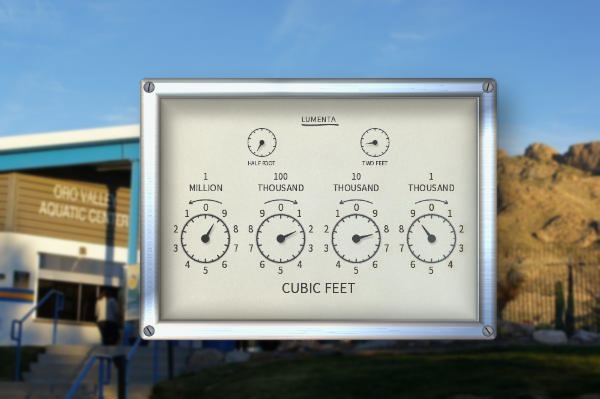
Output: 917900,ft³
